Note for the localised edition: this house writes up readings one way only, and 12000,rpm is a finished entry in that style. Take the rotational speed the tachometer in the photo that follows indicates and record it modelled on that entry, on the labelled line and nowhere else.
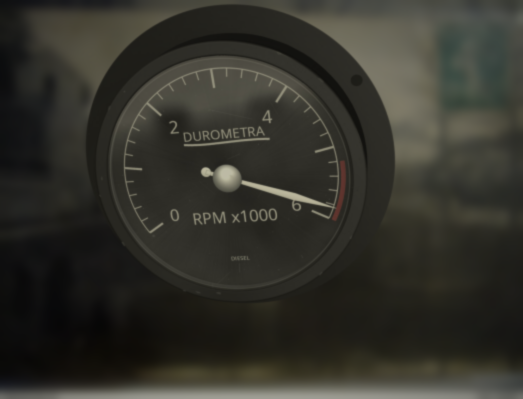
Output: 5800,rpm
